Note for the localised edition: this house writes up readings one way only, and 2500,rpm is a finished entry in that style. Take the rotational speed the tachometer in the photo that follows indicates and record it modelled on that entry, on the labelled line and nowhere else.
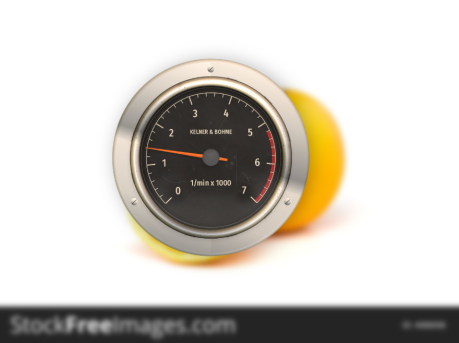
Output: 1400,rpm
